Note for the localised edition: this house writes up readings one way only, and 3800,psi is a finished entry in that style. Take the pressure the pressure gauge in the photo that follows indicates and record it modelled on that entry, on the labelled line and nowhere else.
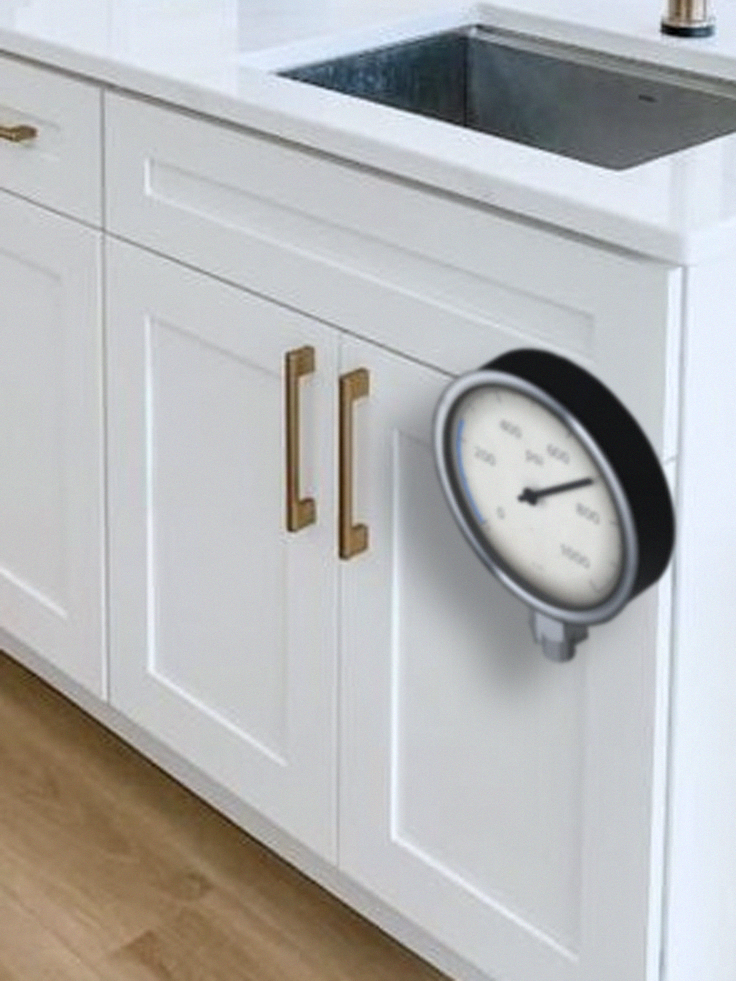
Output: 700,psi
